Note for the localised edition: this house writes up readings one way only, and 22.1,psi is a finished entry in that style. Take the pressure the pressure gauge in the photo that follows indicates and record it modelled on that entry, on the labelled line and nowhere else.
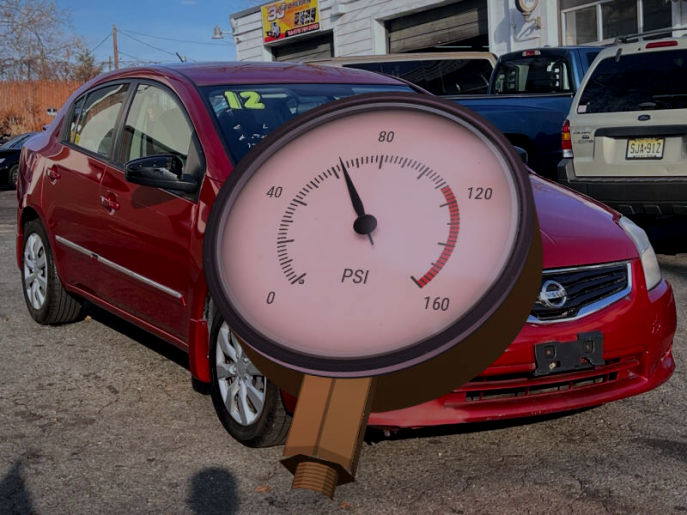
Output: 64,psi
